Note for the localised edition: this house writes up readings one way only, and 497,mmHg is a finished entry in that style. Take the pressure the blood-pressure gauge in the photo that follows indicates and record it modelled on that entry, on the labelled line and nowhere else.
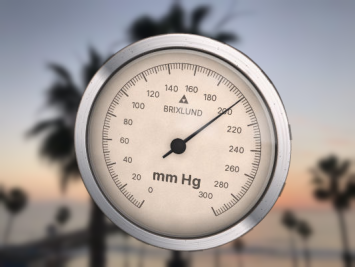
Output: 200,mmHg
